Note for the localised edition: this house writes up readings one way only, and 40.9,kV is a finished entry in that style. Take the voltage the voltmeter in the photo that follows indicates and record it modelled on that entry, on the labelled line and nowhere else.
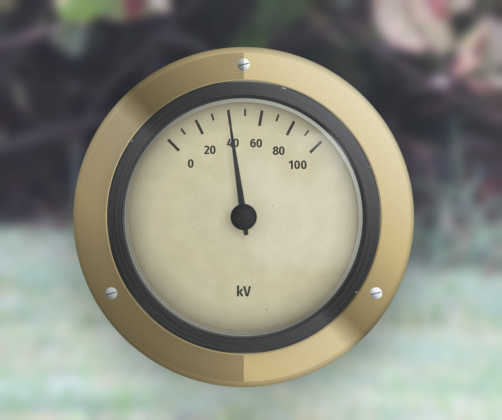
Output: 40,kV
